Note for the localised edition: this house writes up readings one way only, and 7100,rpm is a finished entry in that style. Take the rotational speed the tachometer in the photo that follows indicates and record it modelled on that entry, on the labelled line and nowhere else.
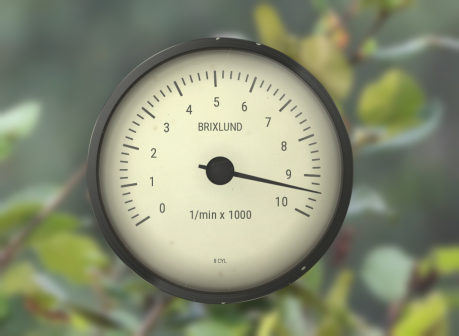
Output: 9400,rpm
